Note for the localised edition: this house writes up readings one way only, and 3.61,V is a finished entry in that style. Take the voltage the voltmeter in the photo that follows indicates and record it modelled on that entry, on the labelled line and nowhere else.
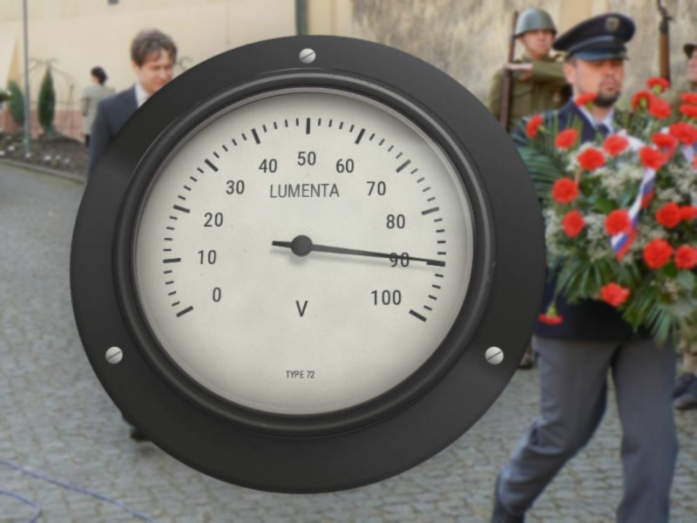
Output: 90,V
